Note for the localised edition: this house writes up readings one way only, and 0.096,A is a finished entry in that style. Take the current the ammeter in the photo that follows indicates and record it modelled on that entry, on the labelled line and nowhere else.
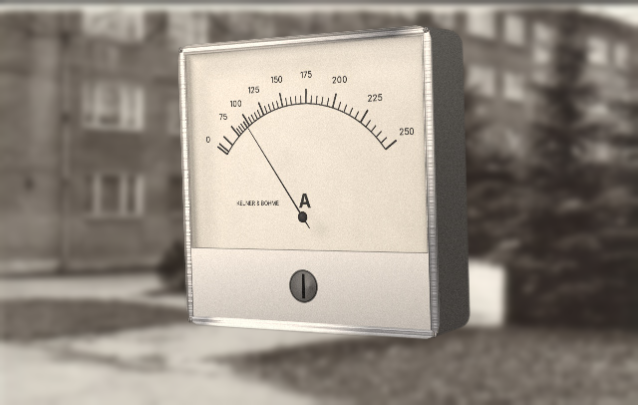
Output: 100,A
